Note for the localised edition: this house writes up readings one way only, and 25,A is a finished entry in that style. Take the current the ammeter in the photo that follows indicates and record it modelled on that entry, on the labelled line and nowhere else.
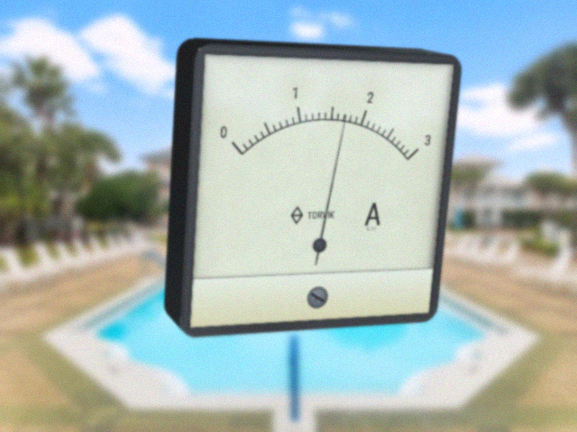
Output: 1.7,A
